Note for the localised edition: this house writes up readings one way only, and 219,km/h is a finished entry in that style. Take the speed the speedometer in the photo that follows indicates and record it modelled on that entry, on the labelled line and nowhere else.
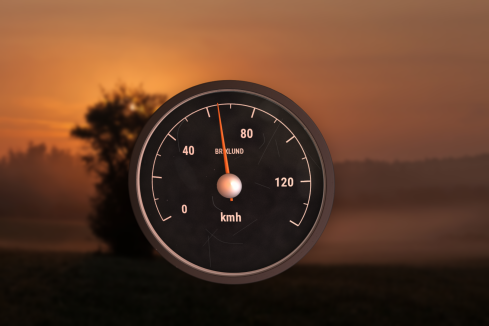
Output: 65,km/h
